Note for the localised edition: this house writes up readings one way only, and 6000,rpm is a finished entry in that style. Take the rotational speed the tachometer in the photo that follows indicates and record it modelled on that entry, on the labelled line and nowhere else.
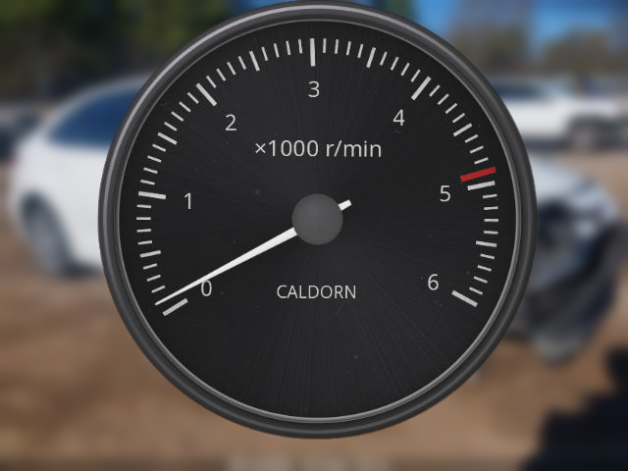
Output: 100,rpm
